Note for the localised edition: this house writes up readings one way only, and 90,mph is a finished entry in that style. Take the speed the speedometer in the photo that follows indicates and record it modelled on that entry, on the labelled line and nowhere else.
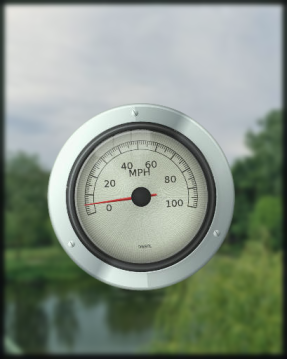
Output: 5,mph
